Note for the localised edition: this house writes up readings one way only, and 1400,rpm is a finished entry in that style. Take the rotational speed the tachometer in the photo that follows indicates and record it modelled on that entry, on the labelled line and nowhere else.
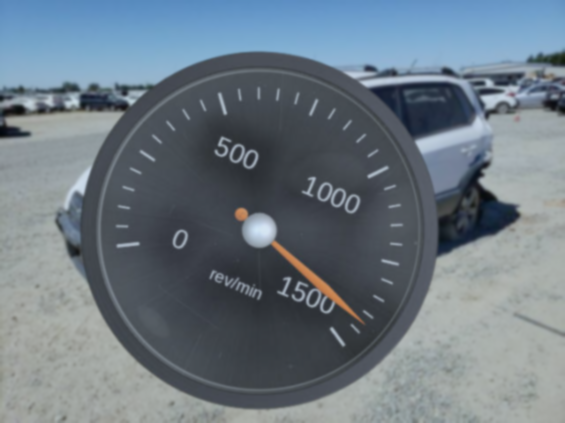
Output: 1425,rpm
